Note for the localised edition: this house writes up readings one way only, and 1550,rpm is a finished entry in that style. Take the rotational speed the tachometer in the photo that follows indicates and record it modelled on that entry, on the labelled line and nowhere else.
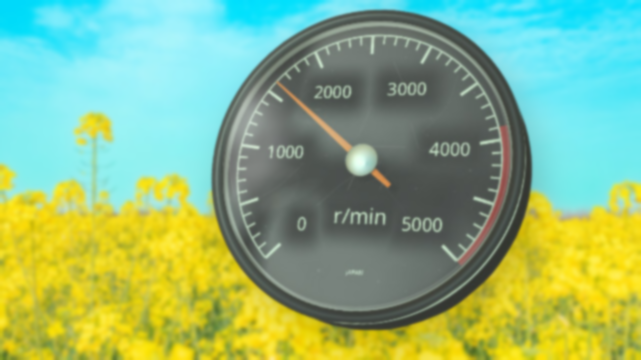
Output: 1600,rpm
